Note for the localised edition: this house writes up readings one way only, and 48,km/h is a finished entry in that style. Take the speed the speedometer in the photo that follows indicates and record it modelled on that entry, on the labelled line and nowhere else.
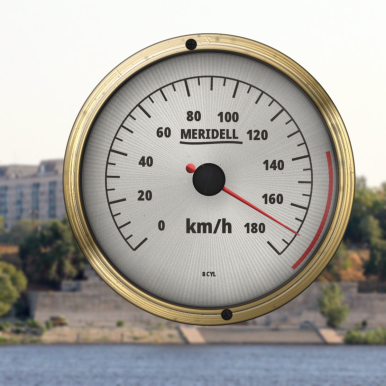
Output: 170,km/h
